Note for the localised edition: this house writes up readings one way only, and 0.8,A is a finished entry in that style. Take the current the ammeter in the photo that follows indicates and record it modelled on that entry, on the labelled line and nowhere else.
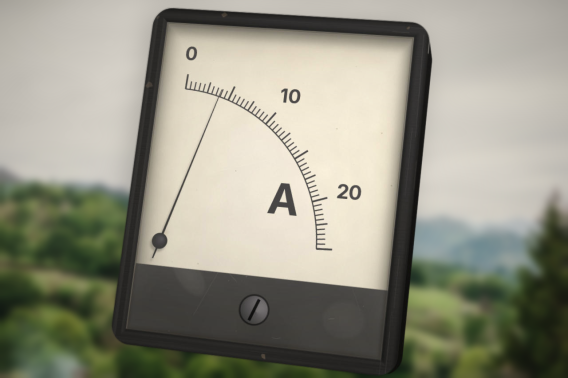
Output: 4,A
